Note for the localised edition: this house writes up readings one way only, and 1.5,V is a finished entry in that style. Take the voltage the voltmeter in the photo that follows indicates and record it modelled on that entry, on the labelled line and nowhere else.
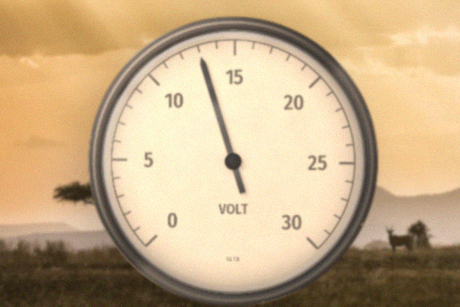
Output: 13,V
